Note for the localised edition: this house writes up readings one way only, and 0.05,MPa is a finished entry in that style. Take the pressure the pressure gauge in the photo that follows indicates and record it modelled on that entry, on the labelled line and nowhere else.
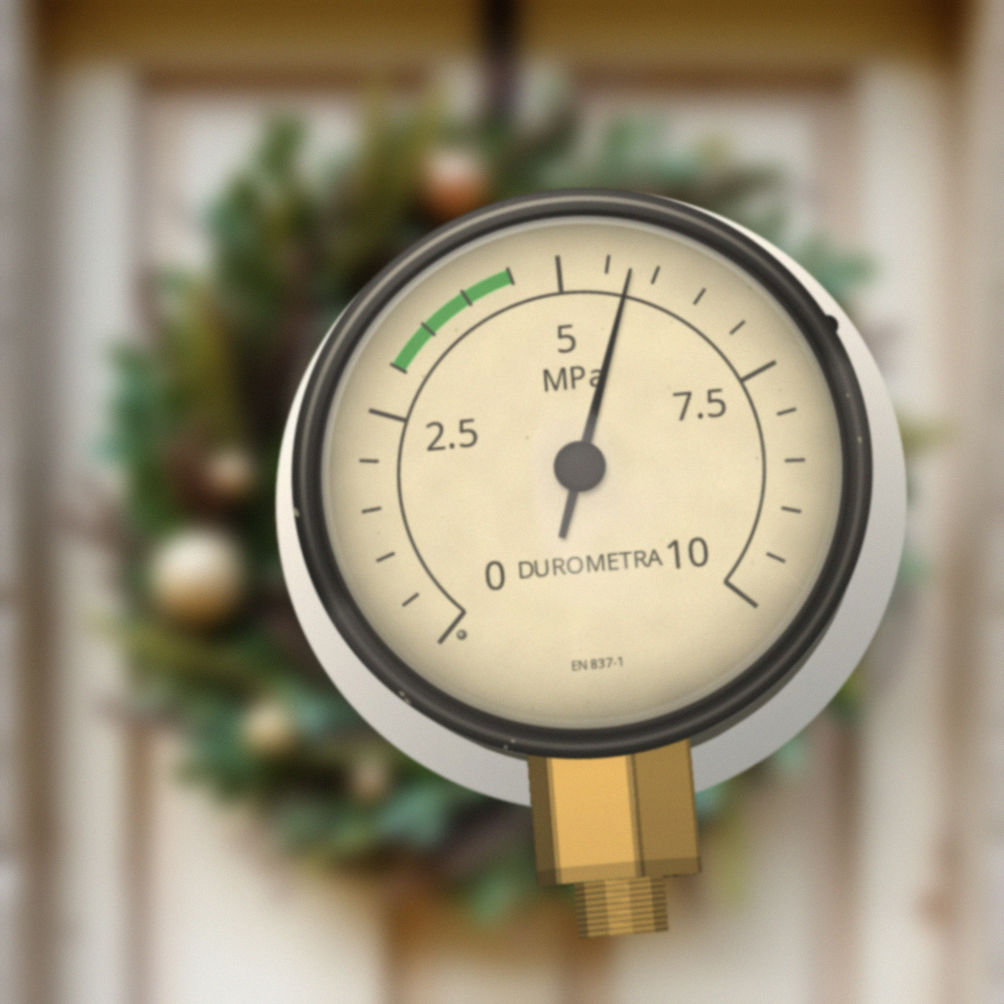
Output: 5.75,MPa
